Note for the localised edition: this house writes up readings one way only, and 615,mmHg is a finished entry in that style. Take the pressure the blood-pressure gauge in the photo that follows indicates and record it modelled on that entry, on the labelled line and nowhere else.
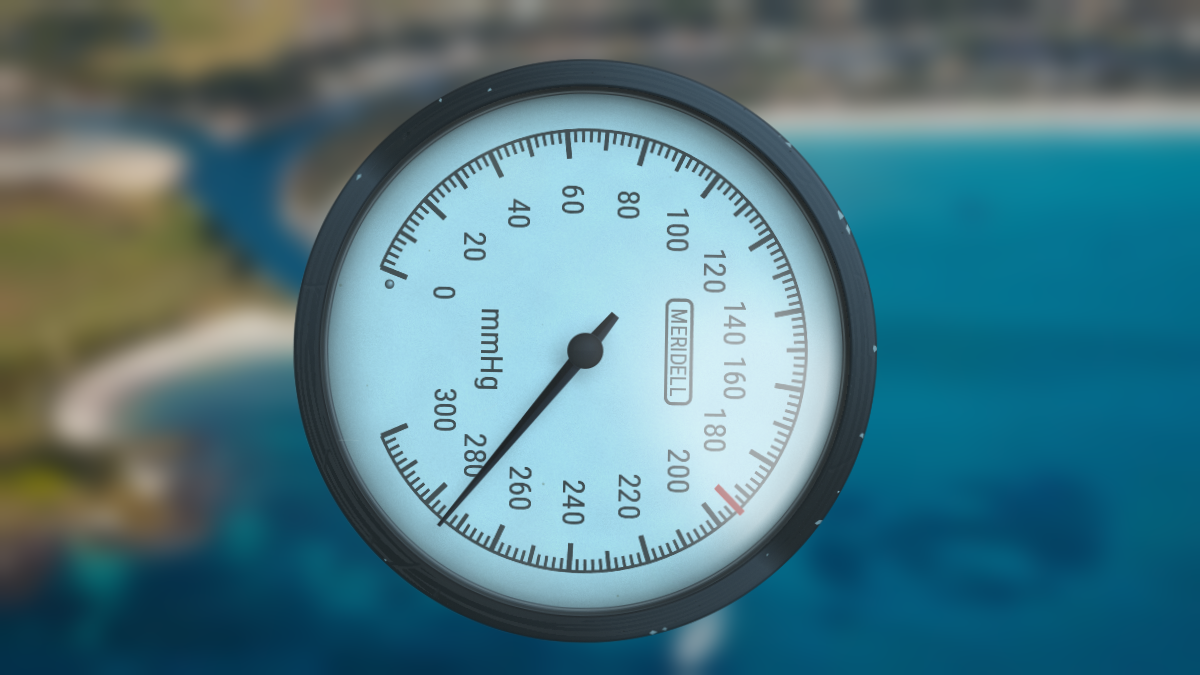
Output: 274,mmHg
